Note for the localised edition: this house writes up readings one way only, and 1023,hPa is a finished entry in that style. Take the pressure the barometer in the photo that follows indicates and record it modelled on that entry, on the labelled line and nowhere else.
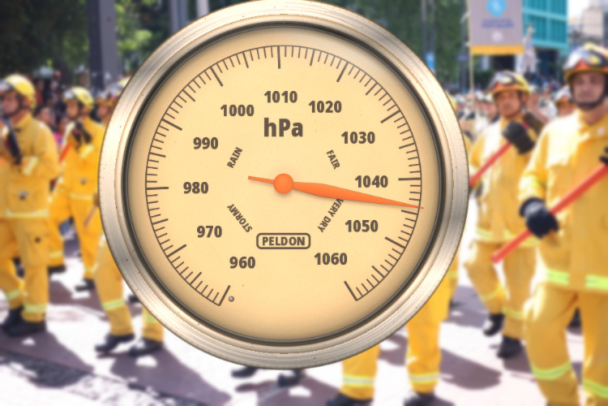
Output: 1044,hPa
